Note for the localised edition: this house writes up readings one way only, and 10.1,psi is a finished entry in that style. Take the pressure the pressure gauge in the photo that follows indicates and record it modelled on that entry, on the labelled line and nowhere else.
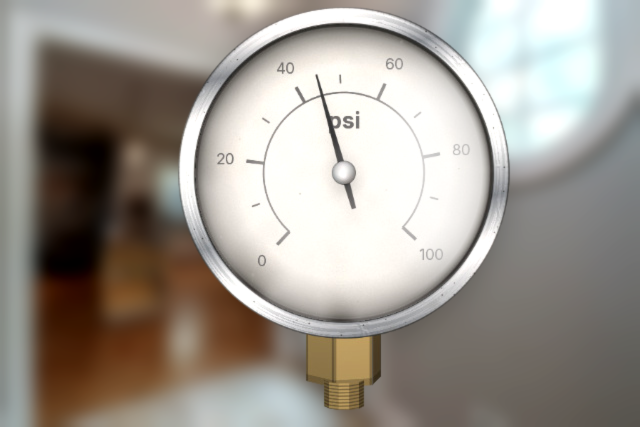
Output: 45,psi
